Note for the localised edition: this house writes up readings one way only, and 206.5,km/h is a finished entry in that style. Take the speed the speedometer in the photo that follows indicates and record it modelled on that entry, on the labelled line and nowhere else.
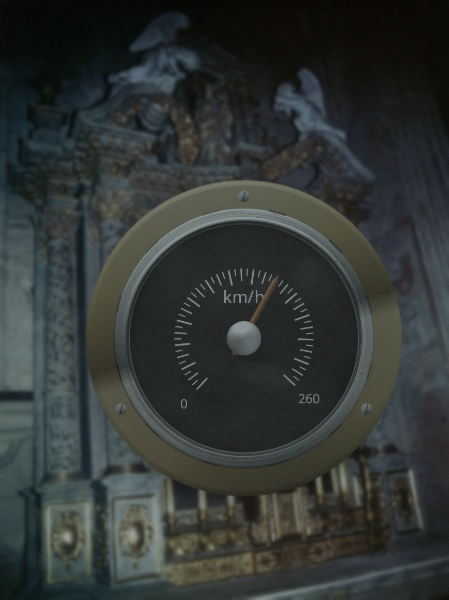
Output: 160,km/h
